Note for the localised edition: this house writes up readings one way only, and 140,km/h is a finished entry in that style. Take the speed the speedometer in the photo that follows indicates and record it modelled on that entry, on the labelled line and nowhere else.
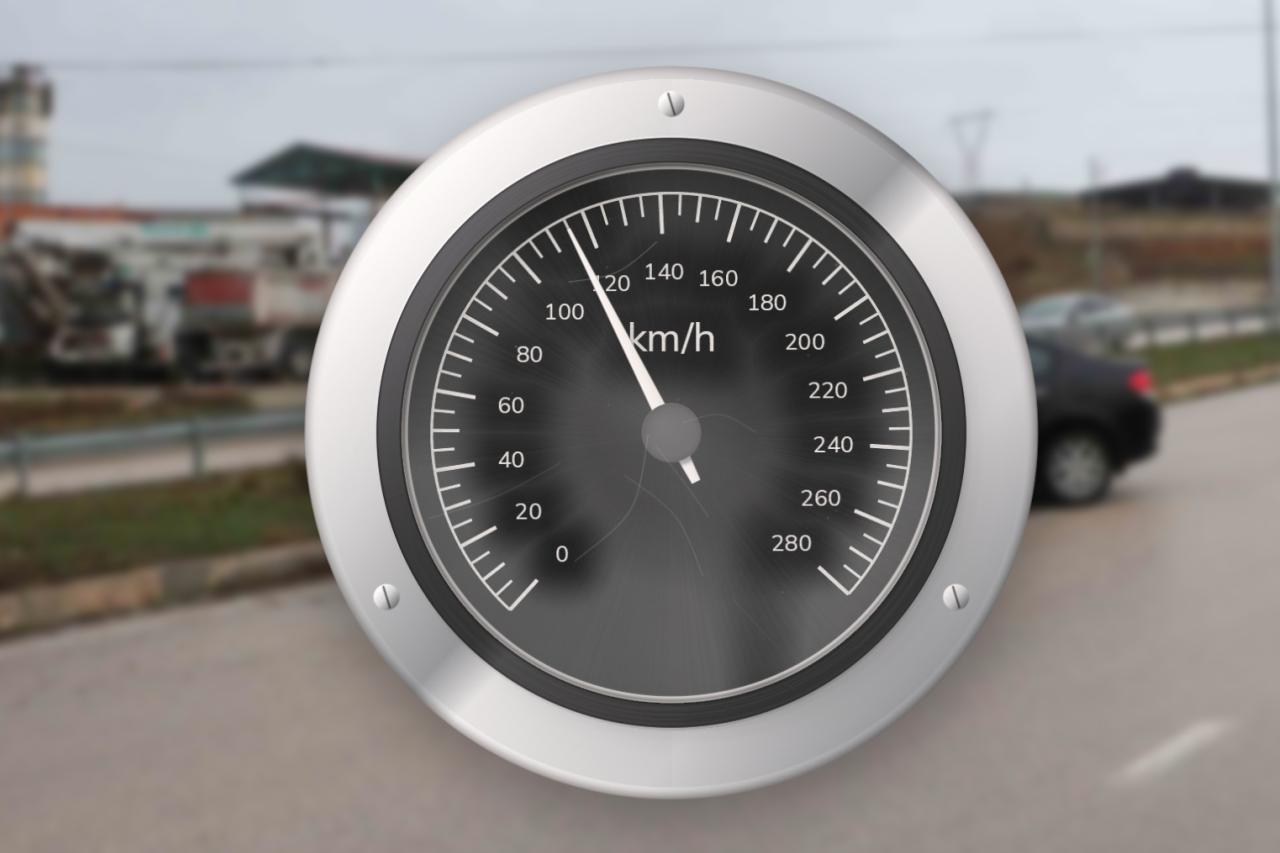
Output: 115,km/h
